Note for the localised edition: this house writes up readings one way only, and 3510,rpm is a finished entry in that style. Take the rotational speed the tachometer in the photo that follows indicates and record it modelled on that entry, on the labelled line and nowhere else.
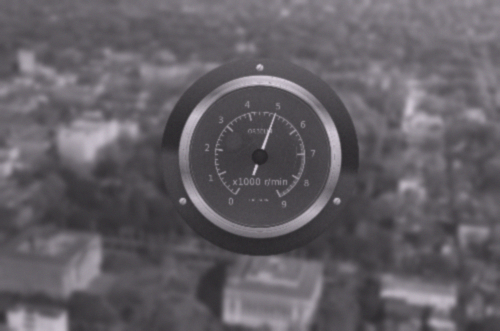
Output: 5000,rpm
